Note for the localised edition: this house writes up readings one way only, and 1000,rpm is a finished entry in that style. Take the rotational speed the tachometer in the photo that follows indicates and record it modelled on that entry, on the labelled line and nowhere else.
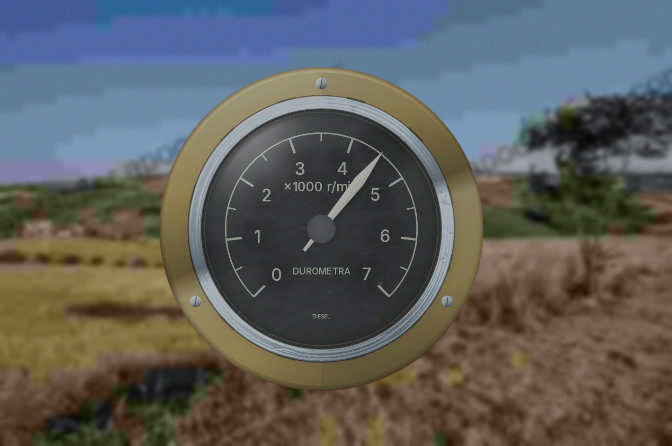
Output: 4500,rpm
